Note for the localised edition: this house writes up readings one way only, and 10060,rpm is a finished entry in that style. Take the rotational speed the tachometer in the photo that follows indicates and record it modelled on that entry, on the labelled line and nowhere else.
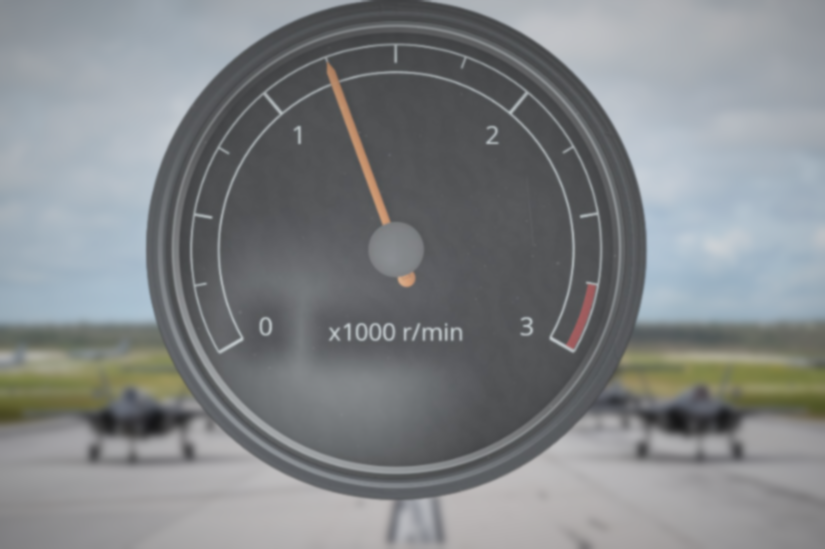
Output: 1250,rpm
